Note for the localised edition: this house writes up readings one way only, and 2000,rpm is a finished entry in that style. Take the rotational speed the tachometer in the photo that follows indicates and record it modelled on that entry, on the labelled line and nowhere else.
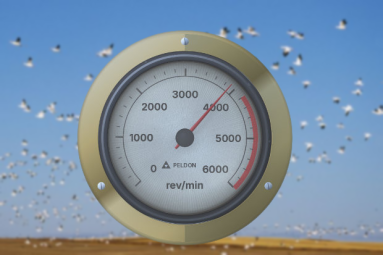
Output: 3900,rpm
